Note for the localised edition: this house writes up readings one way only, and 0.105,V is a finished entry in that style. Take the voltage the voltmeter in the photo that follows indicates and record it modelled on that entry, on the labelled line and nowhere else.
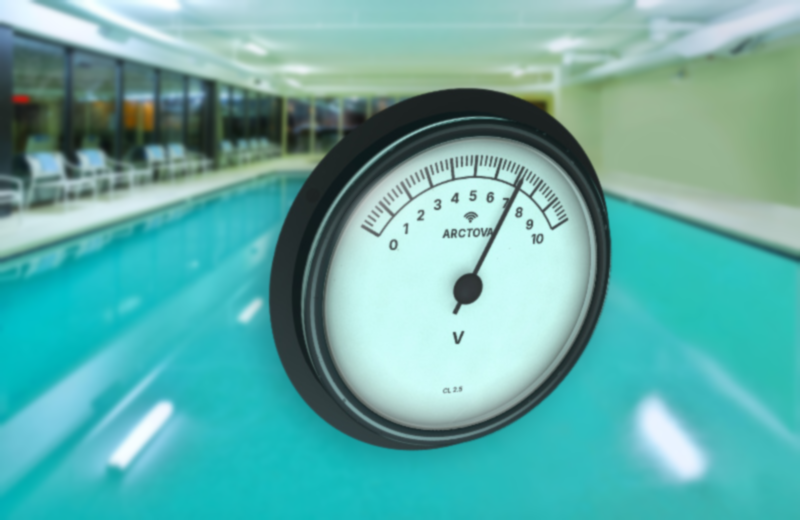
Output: 7,V
